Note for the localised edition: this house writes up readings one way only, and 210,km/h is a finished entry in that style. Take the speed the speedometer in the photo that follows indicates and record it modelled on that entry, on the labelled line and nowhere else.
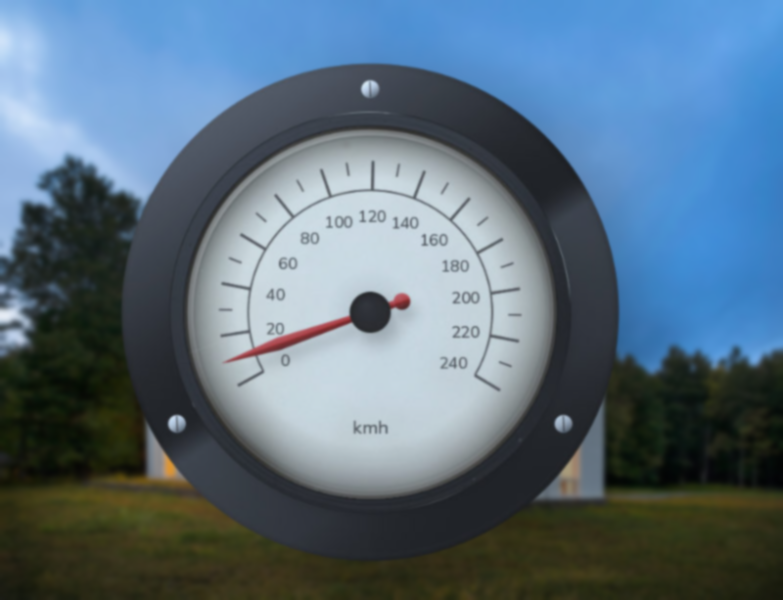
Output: 10,km/h
